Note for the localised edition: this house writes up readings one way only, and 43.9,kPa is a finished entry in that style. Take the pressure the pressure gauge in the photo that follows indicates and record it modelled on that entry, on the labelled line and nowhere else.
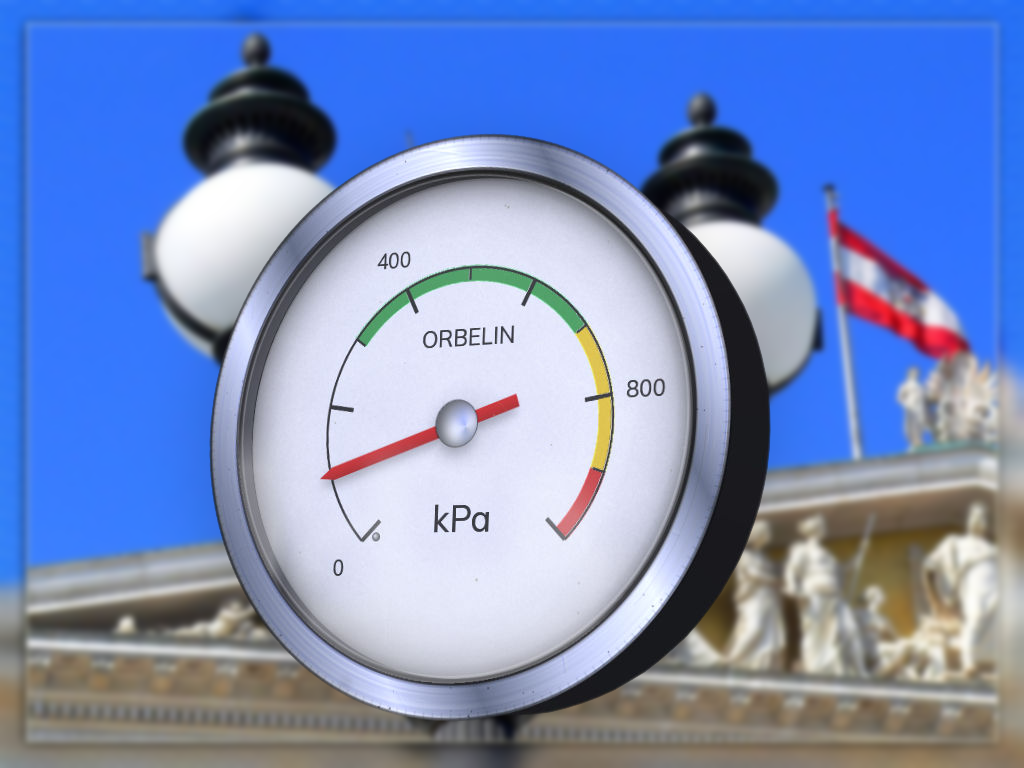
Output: 100,kPa
